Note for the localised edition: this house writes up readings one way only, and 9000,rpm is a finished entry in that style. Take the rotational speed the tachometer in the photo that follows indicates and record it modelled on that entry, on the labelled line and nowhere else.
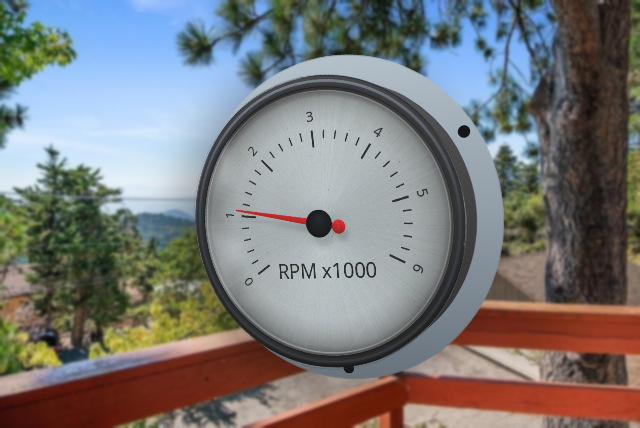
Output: 1100,rpm
